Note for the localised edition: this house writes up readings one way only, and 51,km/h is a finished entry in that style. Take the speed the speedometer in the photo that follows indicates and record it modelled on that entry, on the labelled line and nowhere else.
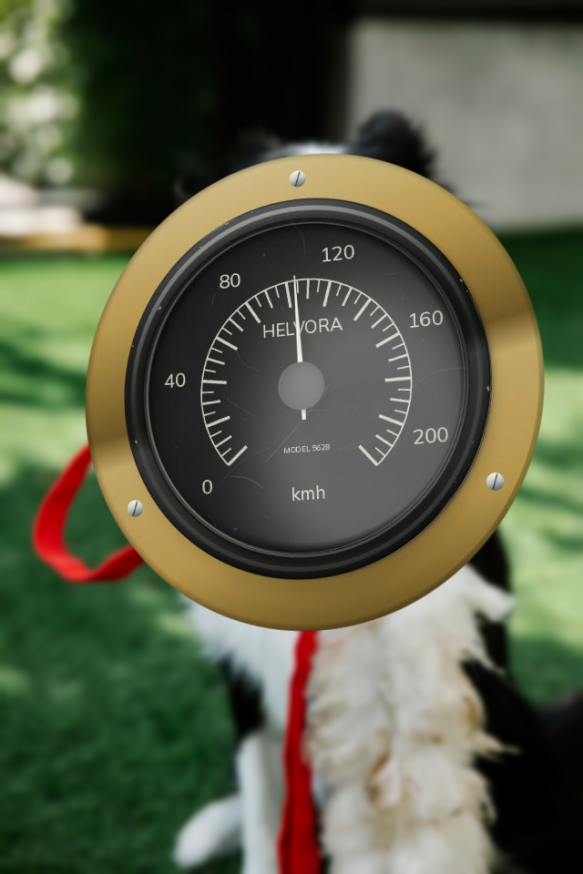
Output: 105,km/h
